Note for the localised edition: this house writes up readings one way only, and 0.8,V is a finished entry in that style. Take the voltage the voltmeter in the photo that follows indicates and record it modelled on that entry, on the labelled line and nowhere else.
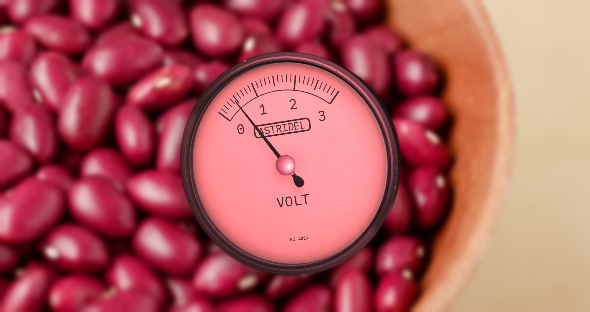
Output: 0.5,V
